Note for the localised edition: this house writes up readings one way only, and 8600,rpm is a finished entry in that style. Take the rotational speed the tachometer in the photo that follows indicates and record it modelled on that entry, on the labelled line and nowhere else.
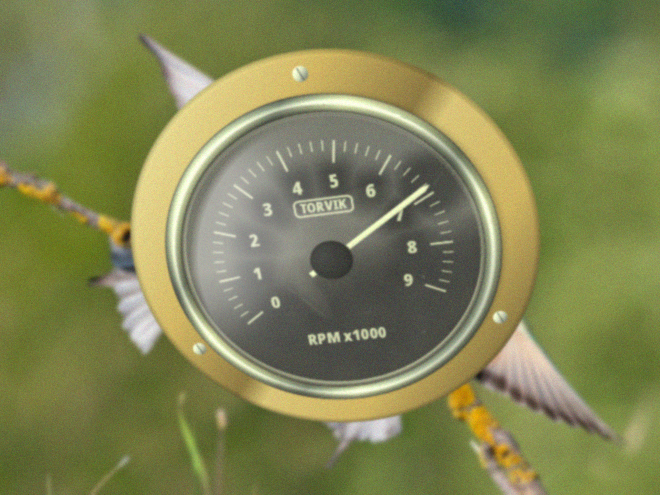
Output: 6800,rpm
